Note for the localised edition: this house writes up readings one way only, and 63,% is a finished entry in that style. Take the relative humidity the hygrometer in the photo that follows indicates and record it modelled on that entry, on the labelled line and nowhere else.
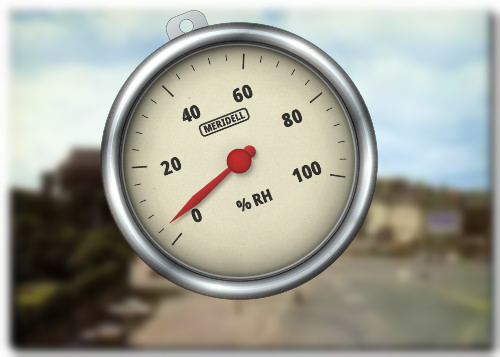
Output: 4,%
